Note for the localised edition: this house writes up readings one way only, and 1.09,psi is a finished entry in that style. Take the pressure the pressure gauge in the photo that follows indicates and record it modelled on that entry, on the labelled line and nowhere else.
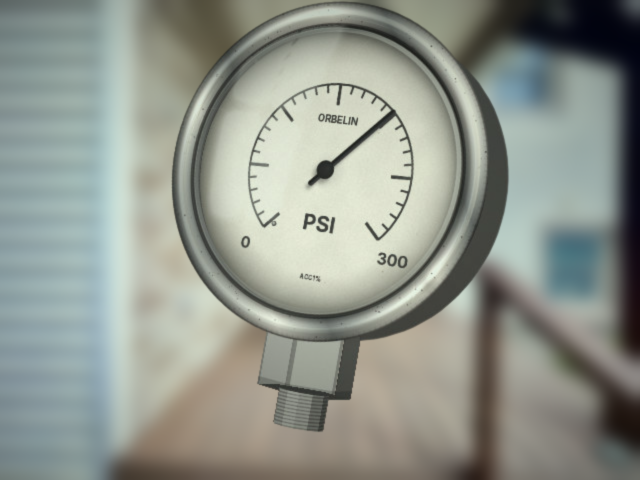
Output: 200,psi
